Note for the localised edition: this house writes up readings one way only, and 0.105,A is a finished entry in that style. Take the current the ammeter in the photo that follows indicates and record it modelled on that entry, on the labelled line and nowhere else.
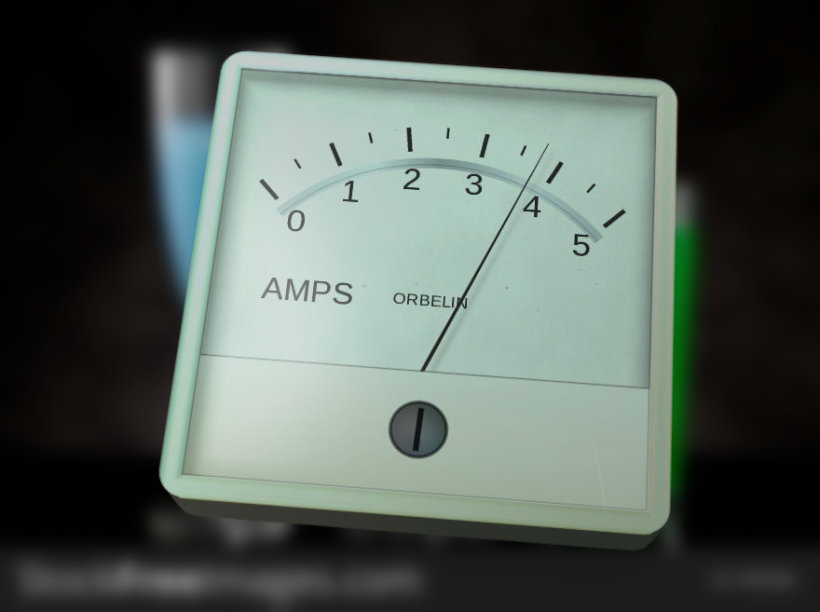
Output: 3.75,A
